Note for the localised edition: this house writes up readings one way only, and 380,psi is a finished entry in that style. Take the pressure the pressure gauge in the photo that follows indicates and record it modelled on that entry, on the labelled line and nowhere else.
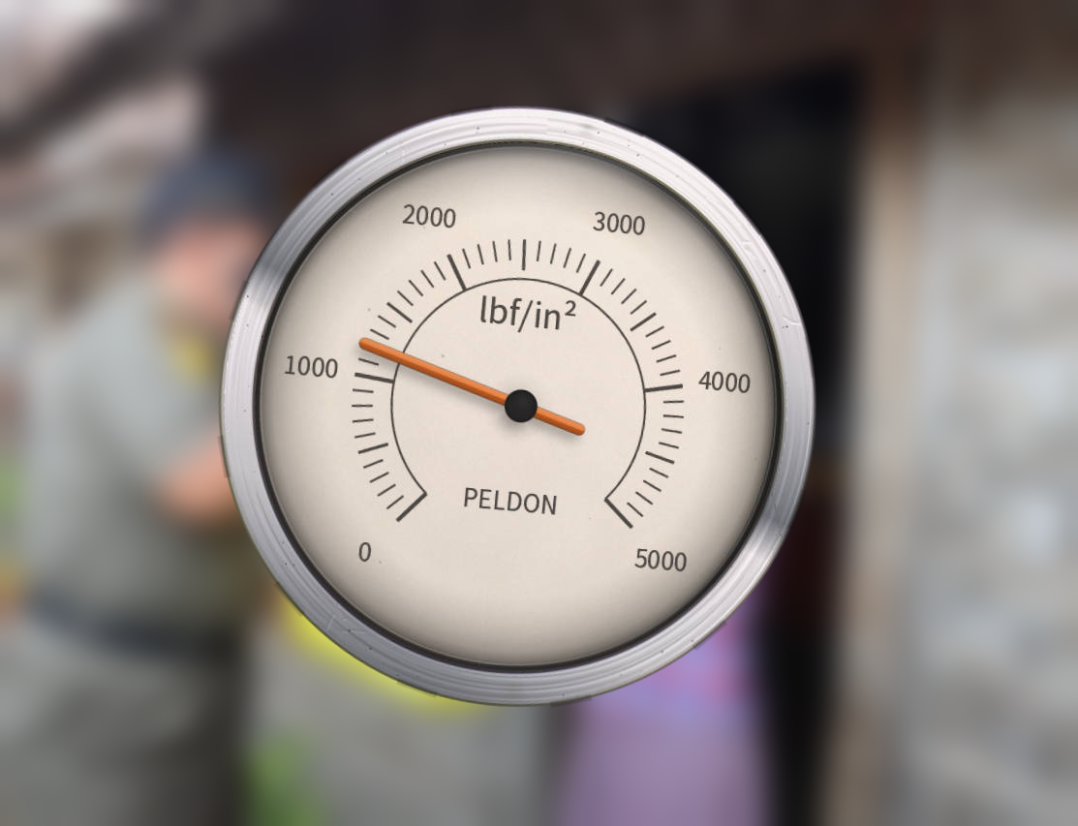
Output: 1200,psi
